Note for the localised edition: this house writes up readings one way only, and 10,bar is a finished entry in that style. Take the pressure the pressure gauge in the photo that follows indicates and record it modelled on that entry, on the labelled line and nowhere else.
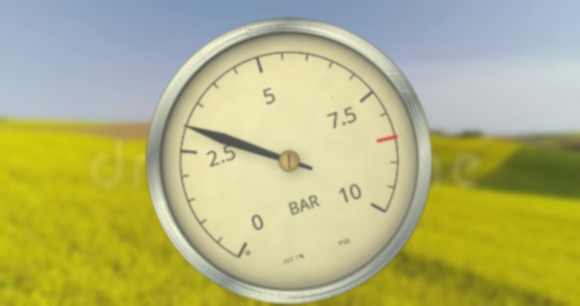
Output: 3,bar
